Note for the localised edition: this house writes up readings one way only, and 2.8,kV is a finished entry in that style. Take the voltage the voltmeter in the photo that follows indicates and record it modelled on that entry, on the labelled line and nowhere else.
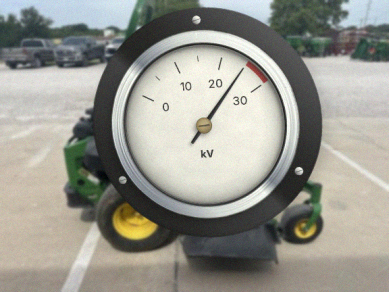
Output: 25,kV
